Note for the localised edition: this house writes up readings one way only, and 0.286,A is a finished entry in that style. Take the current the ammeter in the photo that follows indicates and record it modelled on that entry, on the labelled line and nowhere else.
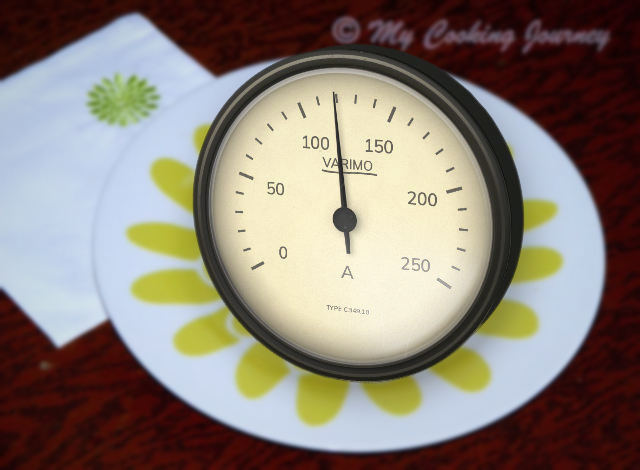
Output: 120,A
